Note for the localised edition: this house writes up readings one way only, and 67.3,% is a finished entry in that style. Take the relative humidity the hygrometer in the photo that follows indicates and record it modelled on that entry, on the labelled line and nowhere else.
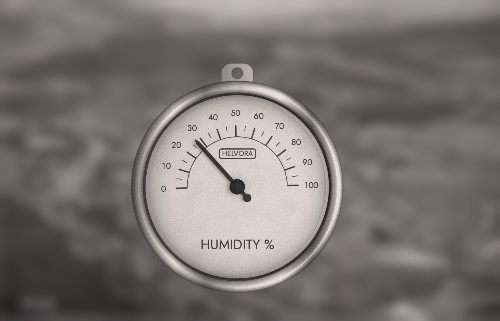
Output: 27.5,%
